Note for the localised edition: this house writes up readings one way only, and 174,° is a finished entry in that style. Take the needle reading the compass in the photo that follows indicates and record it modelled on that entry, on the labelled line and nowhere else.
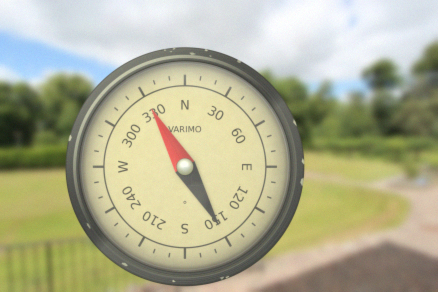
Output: 330,°
